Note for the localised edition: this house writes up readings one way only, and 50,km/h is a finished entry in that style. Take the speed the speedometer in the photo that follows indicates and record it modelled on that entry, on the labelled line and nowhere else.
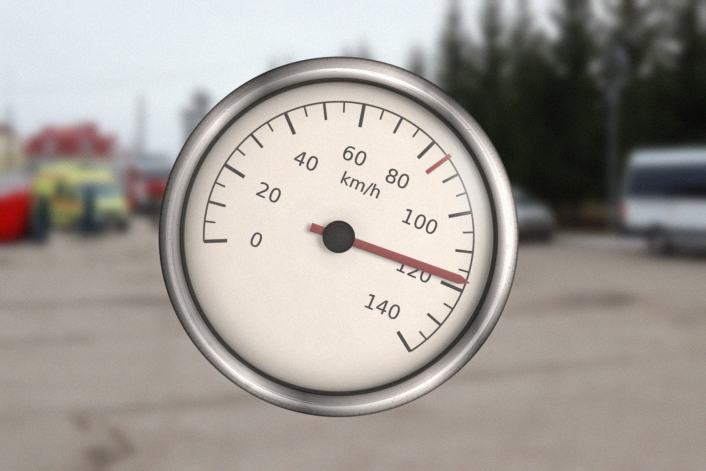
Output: 117.5,km/h
